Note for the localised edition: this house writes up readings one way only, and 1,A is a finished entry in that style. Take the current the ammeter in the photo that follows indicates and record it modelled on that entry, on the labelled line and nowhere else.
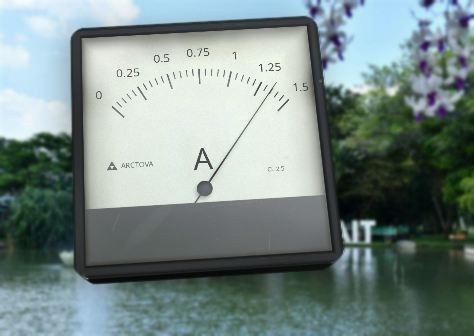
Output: 1.35,A
